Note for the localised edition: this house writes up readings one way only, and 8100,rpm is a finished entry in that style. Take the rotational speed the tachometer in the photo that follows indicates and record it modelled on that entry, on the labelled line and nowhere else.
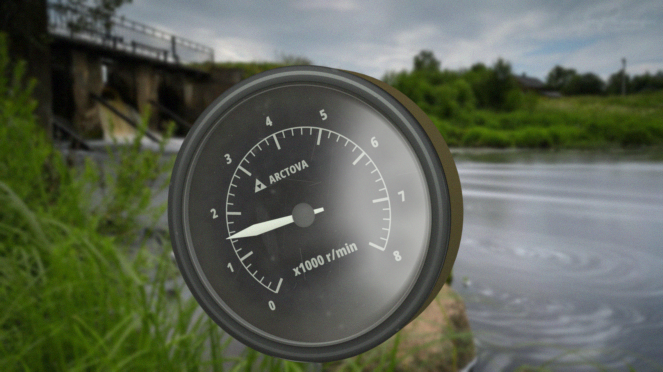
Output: 1500,rpm
